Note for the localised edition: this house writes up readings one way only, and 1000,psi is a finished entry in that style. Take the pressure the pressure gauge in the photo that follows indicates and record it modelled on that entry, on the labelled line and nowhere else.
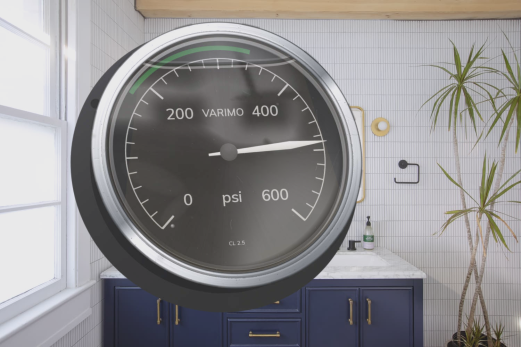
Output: 490,psi
